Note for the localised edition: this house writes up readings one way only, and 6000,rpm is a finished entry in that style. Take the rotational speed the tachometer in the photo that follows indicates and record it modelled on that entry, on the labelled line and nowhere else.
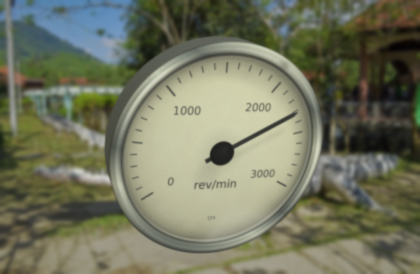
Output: 2300,rpm
